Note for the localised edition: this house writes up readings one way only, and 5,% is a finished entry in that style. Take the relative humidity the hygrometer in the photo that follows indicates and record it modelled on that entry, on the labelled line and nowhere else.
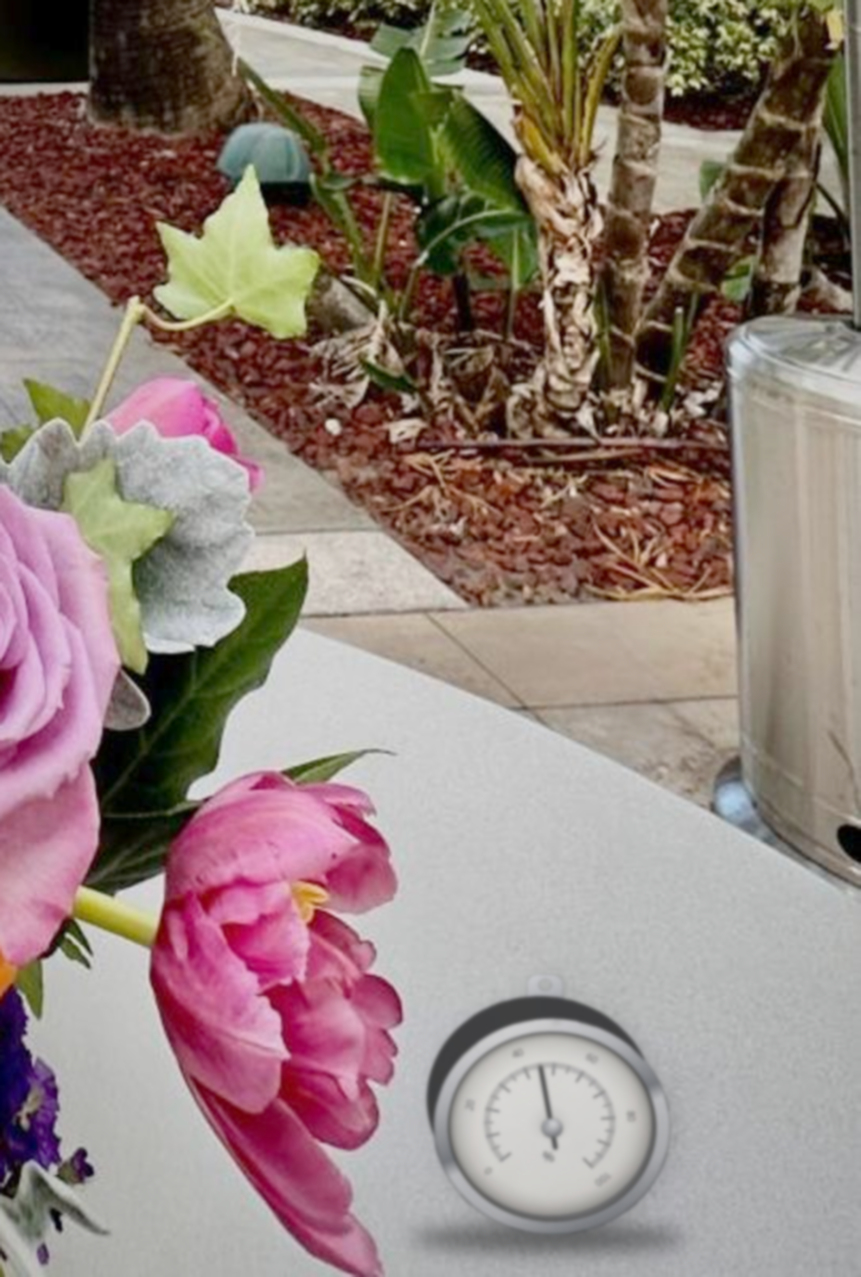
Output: 45,%
